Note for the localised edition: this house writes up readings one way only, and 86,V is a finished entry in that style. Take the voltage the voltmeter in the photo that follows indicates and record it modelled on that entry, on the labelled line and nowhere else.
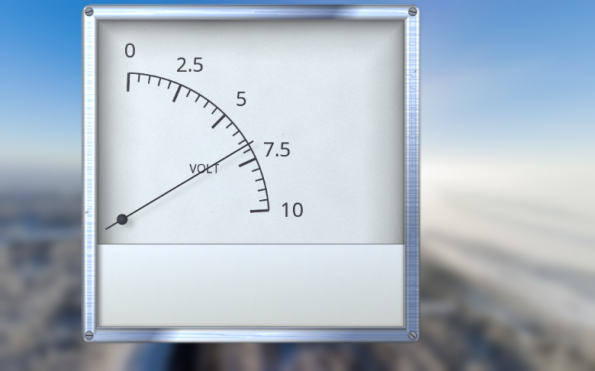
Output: 6.75,V
